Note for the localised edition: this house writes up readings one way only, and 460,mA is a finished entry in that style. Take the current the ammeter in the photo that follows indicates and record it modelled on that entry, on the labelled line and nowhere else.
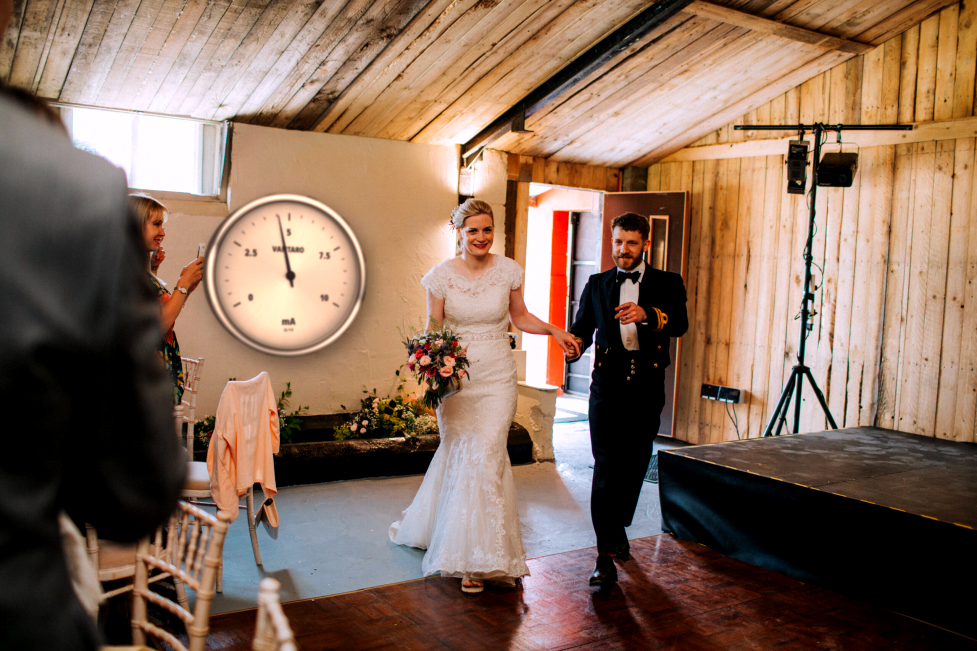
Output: 4.5,mA
